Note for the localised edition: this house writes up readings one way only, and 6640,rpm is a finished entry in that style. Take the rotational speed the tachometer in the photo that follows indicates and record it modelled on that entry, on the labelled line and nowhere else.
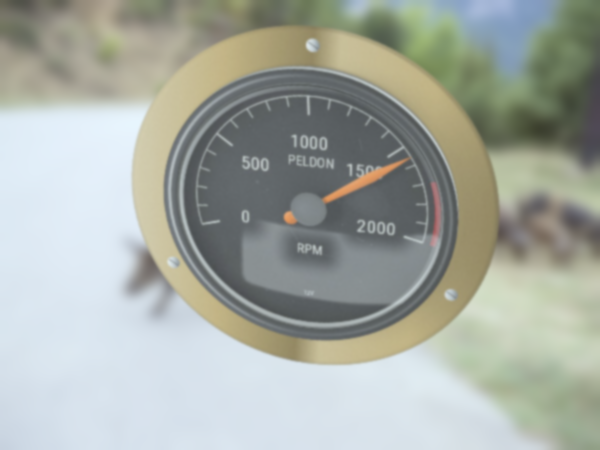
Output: 1550,rpm
